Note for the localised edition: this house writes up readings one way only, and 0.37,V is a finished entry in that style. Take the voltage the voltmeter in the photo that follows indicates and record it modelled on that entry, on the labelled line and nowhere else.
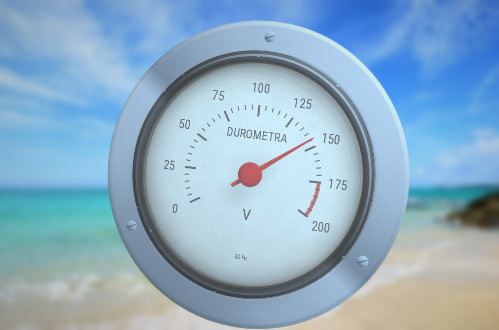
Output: 145,V
